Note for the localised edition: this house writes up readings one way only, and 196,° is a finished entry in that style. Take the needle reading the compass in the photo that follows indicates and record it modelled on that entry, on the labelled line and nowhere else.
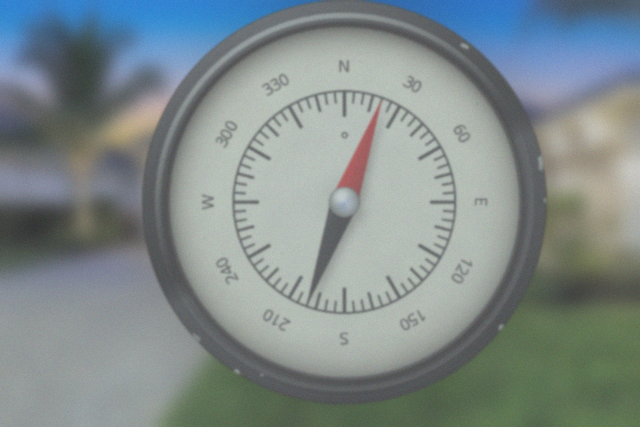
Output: 20,°
